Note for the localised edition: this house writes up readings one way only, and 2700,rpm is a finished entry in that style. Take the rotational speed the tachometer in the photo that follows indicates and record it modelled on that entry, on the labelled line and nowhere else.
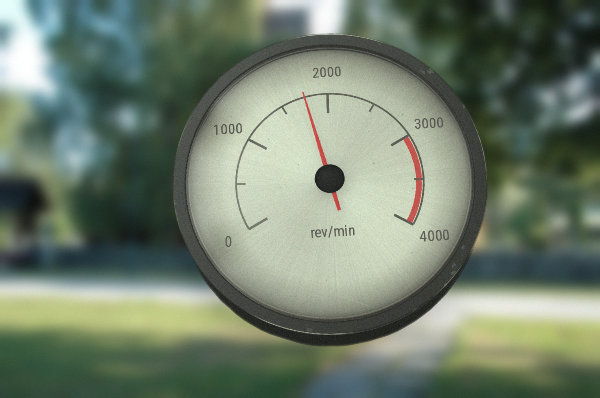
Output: 1750,rpm
